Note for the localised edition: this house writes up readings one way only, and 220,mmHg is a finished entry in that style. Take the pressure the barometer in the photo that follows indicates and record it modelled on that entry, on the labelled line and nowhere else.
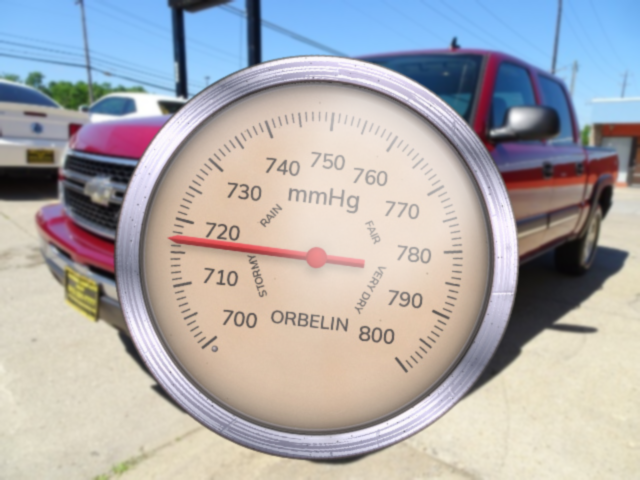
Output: 717,mmHg
